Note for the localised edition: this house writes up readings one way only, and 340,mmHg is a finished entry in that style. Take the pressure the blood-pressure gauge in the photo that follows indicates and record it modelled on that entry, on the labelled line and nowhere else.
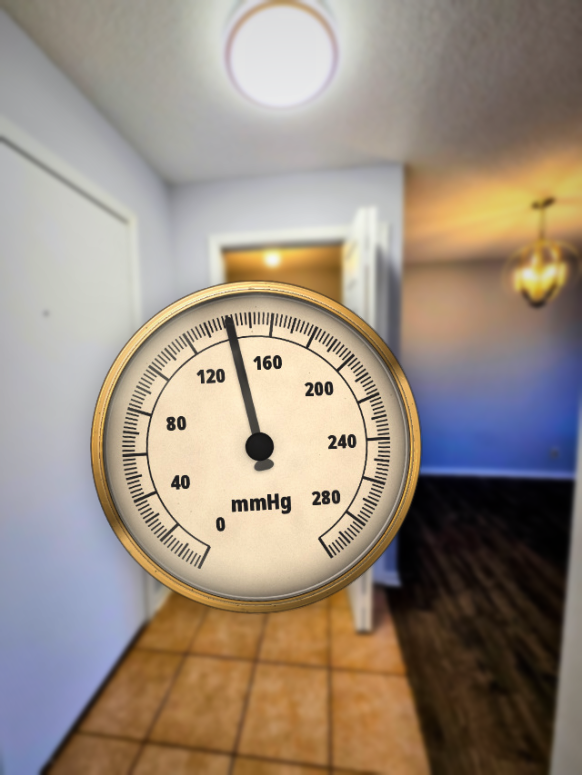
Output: 140,mmHg
